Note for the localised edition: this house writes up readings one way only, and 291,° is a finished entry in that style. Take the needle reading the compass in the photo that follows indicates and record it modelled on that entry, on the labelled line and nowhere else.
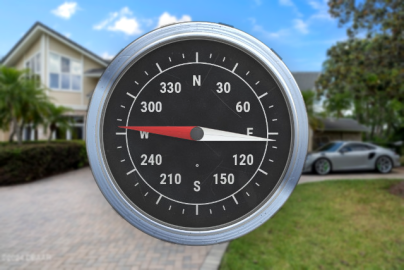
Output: 275,°
